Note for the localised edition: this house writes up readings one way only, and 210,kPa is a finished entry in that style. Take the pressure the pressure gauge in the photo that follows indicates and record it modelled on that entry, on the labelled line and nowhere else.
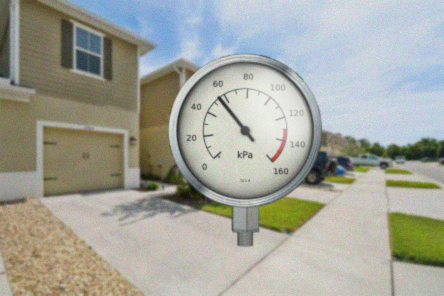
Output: 55,kPa
